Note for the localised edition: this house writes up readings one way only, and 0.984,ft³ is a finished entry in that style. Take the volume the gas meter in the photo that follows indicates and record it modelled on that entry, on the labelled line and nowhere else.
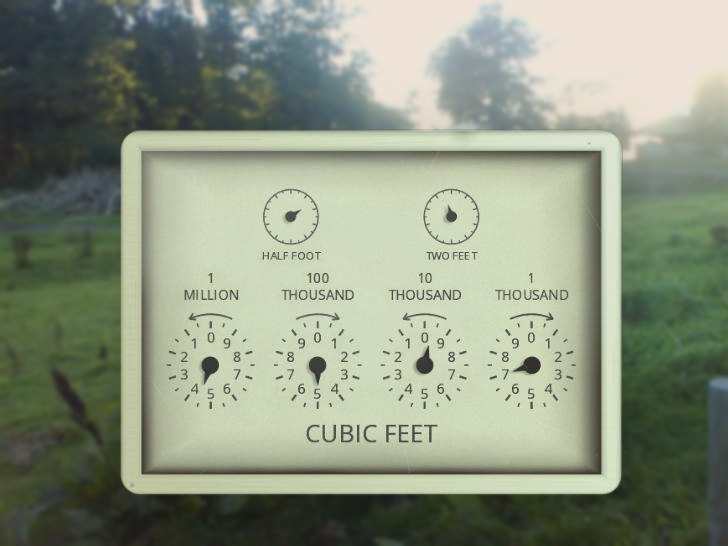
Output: 449700,ft³
